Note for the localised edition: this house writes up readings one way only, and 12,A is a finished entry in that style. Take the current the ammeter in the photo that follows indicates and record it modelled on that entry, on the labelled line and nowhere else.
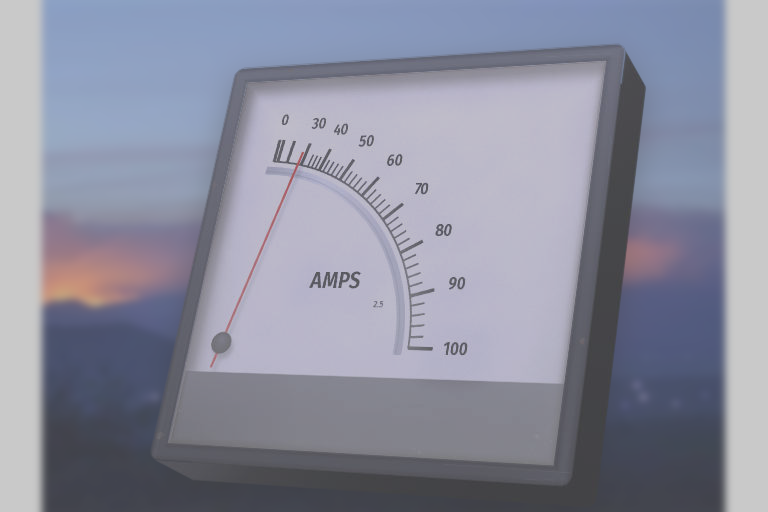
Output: 30,A
